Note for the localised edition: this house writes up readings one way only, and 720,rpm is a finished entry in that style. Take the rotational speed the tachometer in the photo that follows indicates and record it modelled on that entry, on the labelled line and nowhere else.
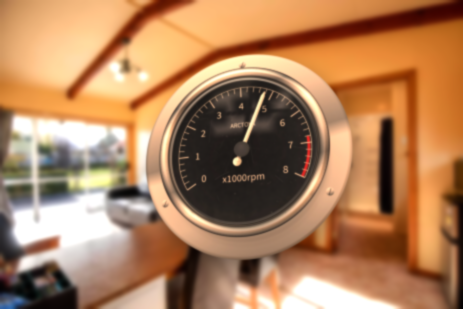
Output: 4800,rpm
